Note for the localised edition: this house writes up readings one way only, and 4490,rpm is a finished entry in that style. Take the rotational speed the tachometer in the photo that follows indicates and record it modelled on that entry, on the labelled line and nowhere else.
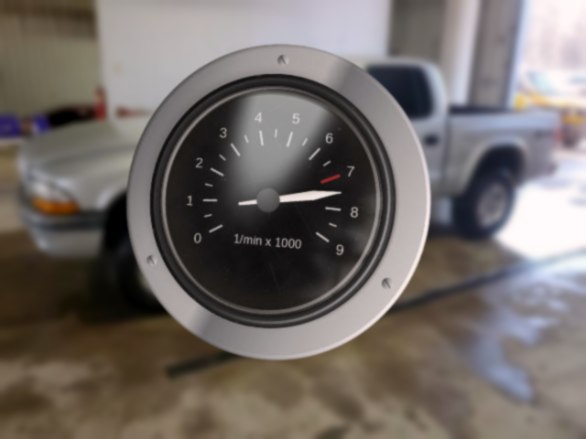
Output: 7500,rpm
